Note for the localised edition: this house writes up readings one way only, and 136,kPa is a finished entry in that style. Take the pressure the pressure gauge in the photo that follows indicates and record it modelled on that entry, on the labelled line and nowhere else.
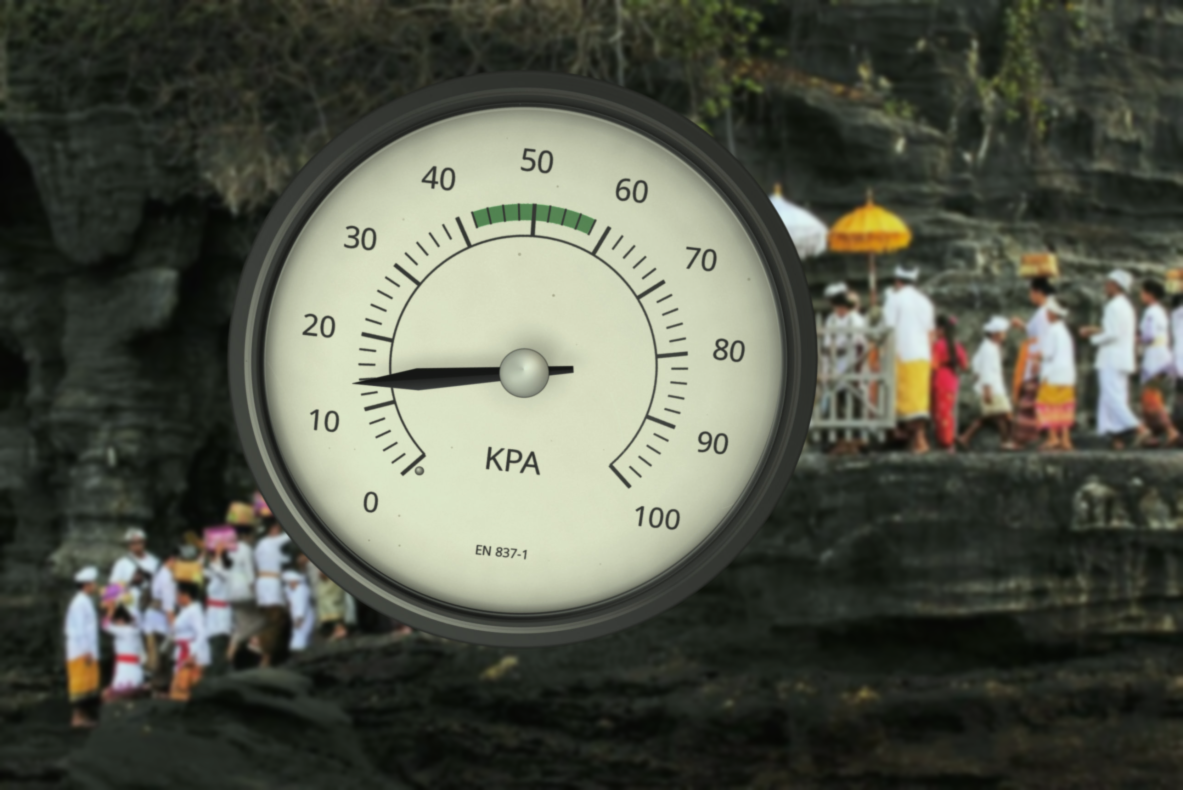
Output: 14,kPa
